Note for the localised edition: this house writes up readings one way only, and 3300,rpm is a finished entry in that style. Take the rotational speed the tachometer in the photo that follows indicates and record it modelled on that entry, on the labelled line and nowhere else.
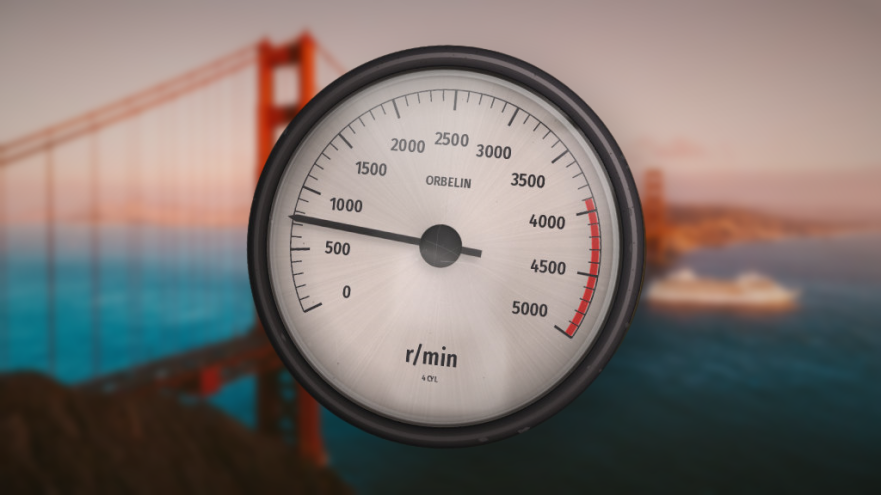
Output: 750,rpm
